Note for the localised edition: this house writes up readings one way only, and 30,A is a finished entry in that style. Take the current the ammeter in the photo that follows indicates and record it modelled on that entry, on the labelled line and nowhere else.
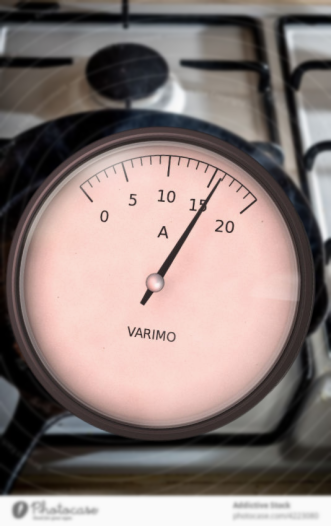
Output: 16,A
